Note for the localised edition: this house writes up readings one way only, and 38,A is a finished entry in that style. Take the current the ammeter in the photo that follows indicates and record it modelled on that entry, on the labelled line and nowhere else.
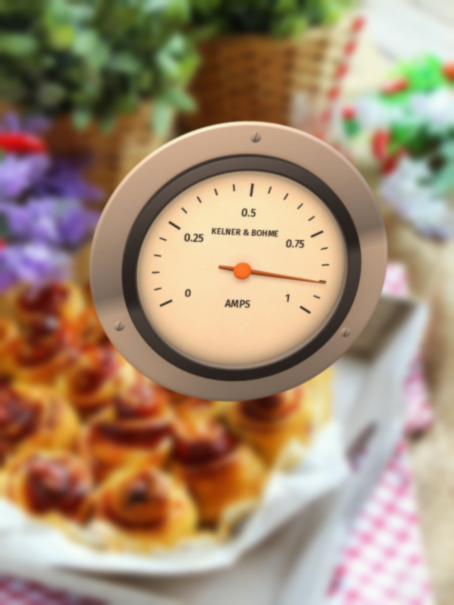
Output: 0.9,A
